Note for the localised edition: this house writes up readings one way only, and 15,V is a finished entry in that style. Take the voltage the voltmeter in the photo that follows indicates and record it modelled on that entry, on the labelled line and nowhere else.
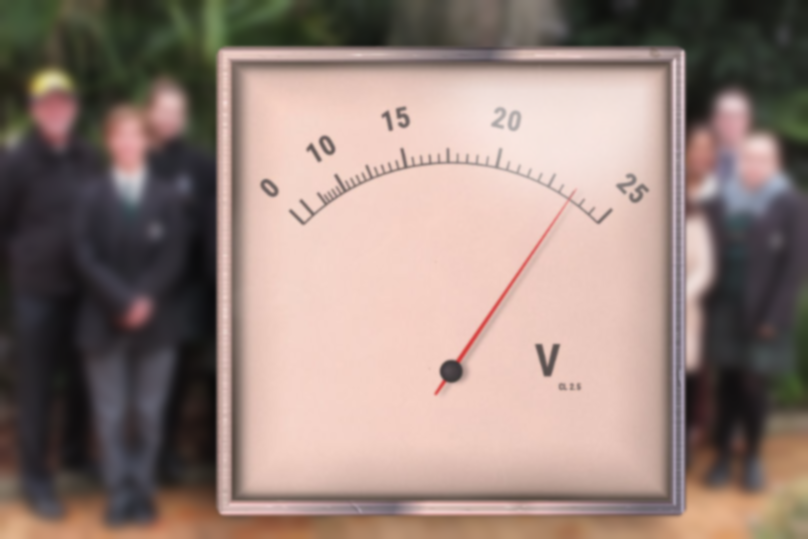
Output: 23.5,V
